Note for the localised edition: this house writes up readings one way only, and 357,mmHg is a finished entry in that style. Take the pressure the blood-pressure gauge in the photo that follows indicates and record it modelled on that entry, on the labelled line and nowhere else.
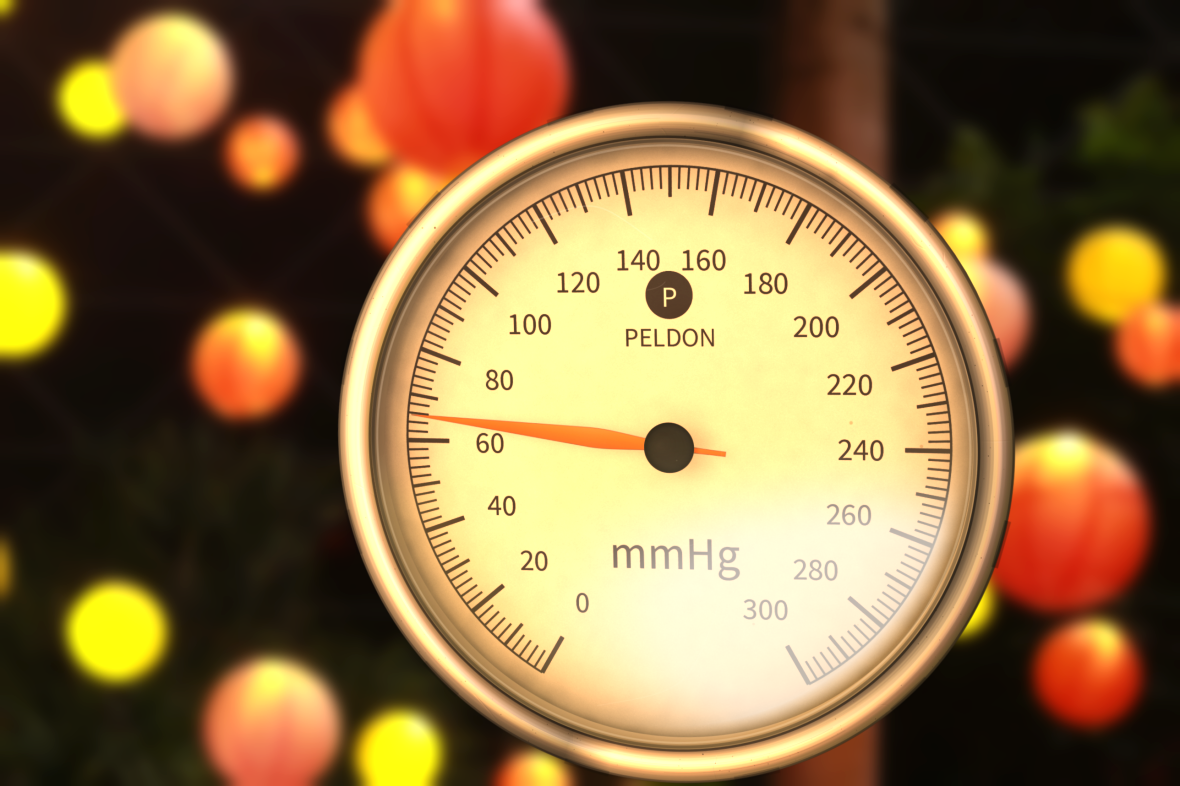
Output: 66,mmHg
